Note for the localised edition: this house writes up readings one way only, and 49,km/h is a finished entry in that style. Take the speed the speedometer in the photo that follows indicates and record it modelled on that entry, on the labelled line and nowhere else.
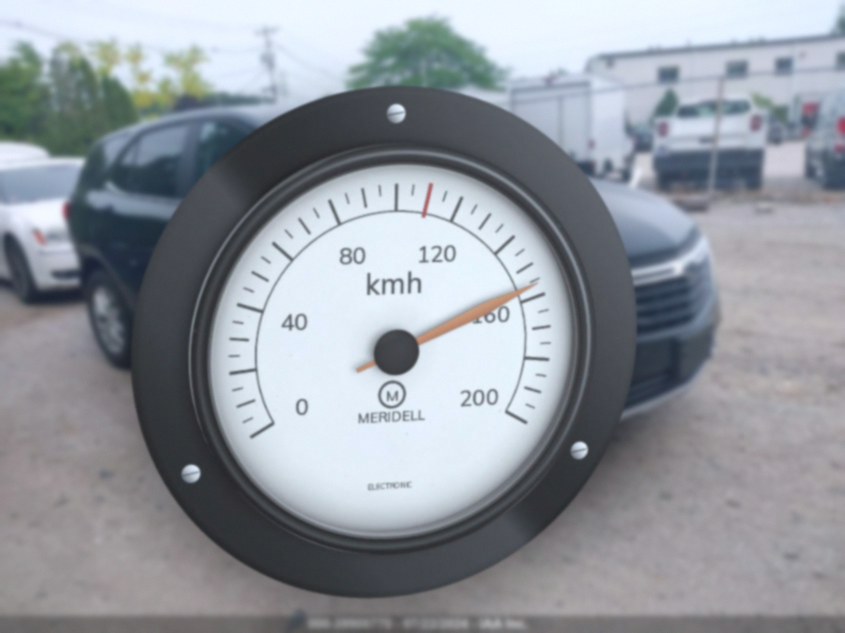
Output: 155,km/h
